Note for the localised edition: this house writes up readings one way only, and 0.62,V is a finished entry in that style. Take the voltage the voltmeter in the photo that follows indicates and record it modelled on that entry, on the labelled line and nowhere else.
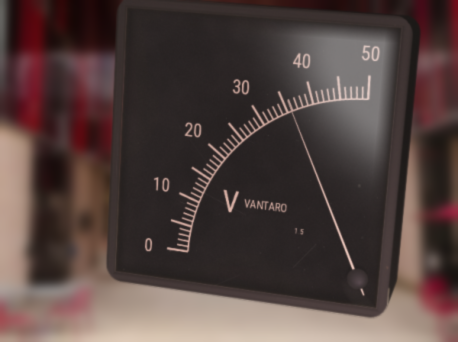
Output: 36,V
